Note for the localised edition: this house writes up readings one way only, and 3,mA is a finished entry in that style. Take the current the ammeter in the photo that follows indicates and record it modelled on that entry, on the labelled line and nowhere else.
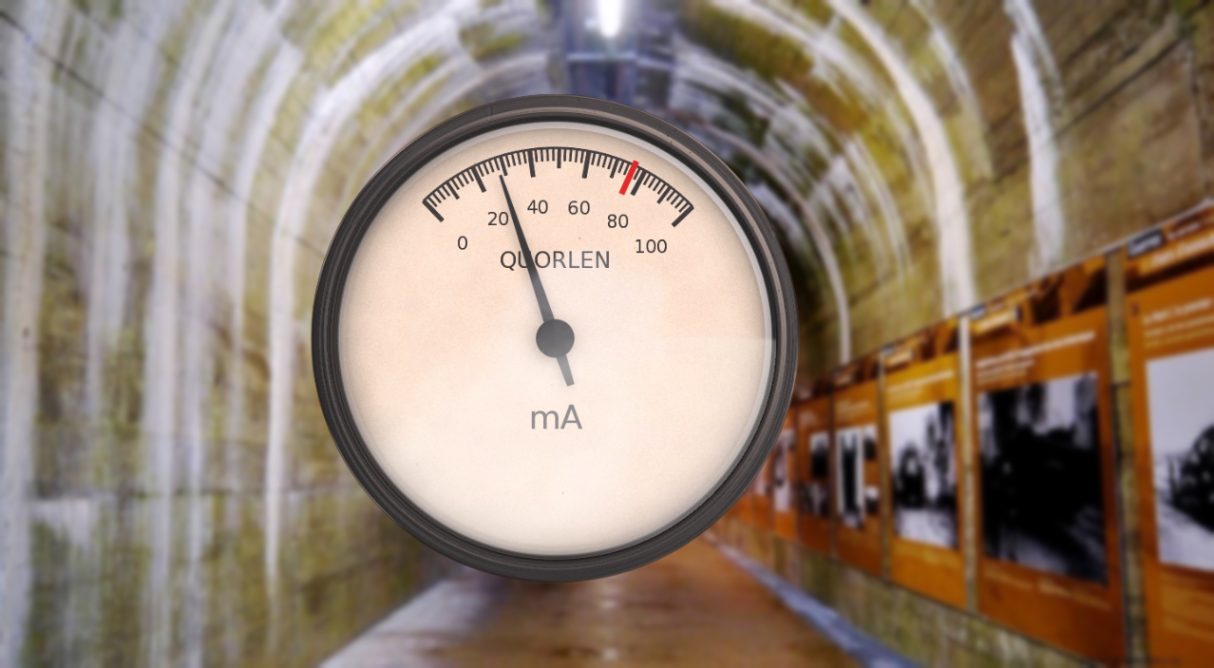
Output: 28,mA
